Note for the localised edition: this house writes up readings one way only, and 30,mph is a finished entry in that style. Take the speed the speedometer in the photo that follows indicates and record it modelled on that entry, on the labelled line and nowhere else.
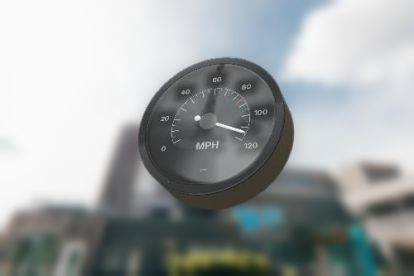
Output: 115,mph
